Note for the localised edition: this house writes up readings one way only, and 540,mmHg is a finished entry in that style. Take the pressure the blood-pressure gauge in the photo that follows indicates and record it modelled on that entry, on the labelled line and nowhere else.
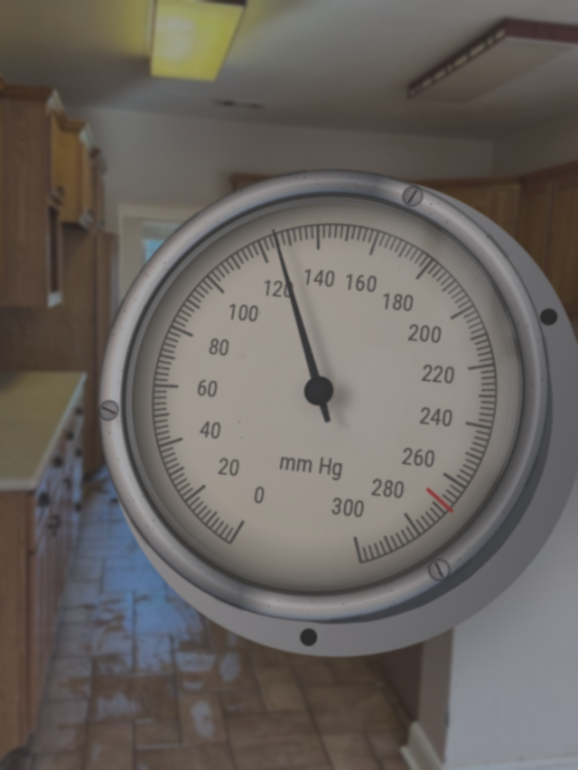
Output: 126,mmHg
